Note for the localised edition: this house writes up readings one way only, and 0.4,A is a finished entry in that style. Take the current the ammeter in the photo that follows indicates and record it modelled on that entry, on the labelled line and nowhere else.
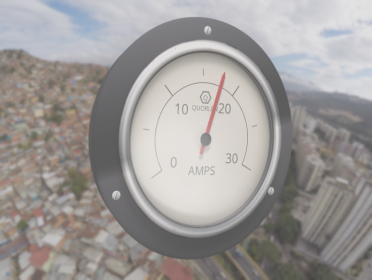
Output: 17.5,A
